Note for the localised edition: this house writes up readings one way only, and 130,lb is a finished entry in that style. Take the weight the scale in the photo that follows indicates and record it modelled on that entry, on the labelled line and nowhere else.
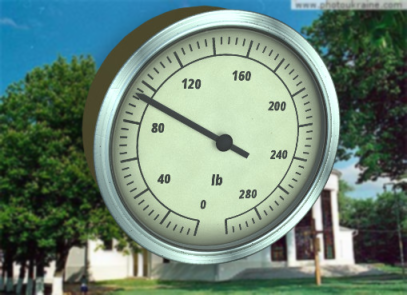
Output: 94,lb
